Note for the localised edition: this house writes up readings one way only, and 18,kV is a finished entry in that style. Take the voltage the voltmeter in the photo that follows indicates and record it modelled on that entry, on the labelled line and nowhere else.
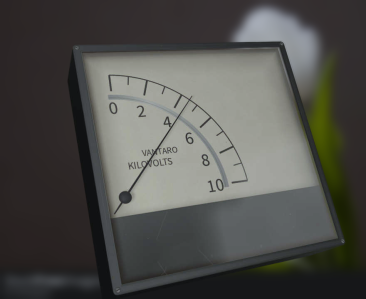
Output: 4.5,kV
